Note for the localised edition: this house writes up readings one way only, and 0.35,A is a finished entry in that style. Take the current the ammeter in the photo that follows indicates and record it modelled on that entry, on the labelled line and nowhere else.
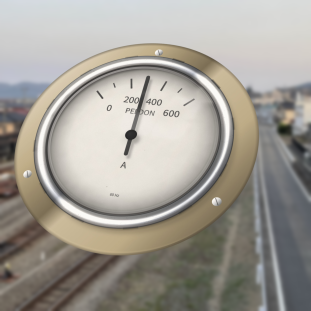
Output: 300,A
